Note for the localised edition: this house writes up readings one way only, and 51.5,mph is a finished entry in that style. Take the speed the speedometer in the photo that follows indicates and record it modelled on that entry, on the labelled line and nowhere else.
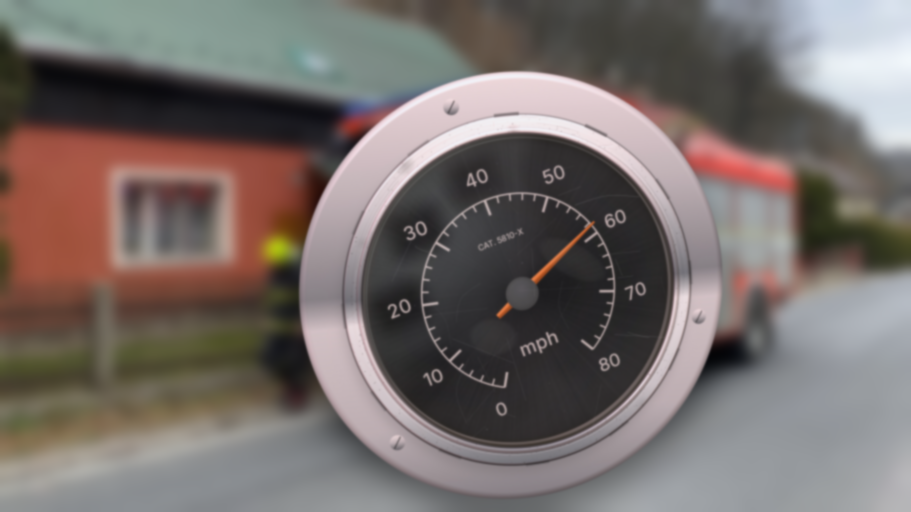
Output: 58,mph
